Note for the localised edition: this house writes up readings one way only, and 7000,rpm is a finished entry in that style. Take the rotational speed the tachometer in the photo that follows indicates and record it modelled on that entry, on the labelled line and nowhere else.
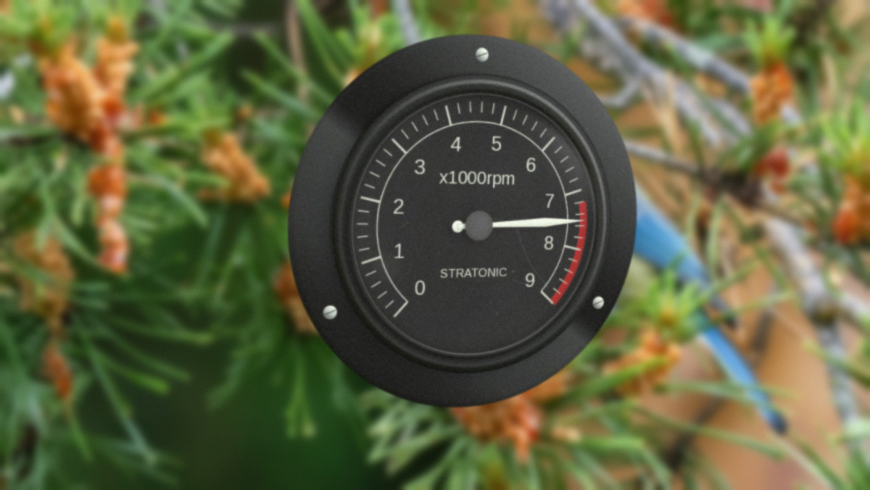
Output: 7500,rpm
